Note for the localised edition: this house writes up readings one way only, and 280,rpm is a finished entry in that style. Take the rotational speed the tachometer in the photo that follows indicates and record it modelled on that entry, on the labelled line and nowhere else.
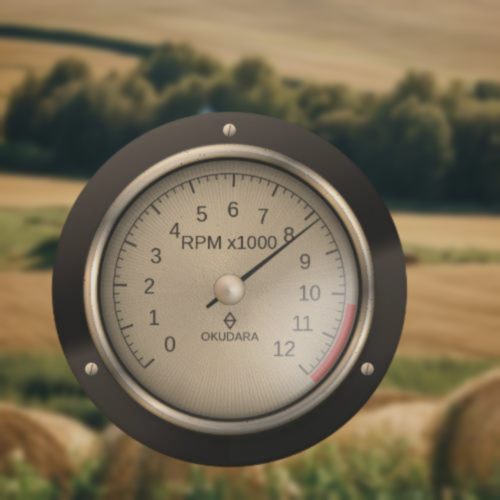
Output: 8200,rpm
